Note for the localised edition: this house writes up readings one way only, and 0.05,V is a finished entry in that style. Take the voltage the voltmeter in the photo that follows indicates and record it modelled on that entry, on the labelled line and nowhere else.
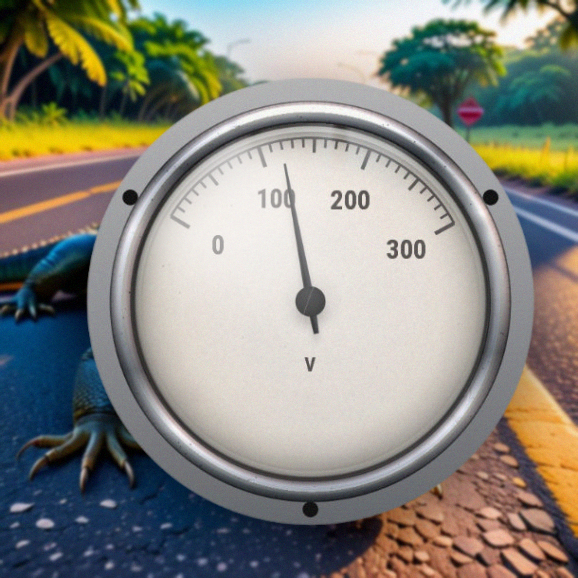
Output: 120,V
